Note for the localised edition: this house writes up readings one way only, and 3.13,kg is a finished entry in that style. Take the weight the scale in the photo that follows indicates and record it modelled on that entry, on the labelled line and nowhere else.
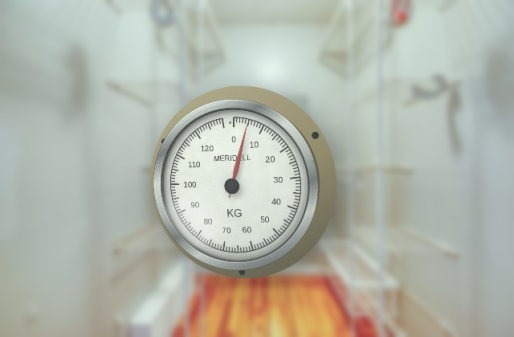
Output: 5,kg
